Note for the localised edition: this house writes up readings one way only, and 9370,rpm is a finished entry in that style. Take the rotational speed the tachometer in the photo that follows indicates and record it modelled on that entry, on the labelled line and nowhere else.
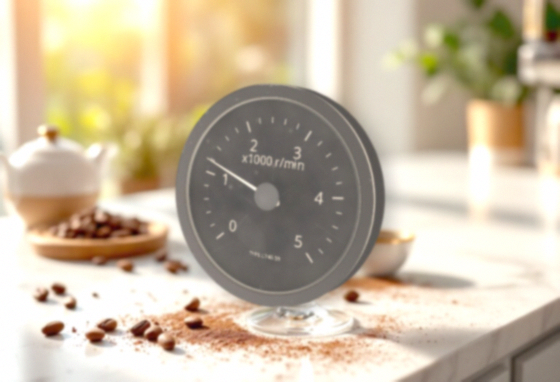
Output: 1200,rpm
